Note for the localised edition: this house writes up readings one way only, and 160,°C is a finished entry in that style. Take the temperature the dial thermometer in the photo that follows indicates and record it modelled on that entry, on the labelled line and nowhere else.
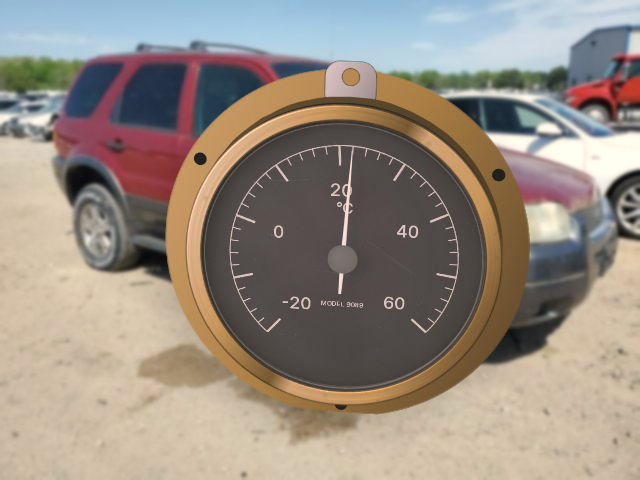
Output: 22,°C
